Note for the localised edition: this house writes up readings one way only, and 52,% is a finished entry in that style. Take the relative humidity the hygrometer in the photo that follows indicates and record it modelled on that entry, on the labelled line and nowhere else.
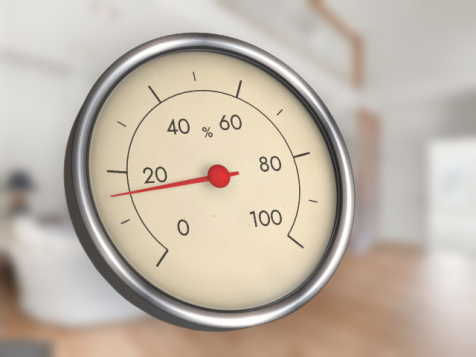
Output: 15,%
